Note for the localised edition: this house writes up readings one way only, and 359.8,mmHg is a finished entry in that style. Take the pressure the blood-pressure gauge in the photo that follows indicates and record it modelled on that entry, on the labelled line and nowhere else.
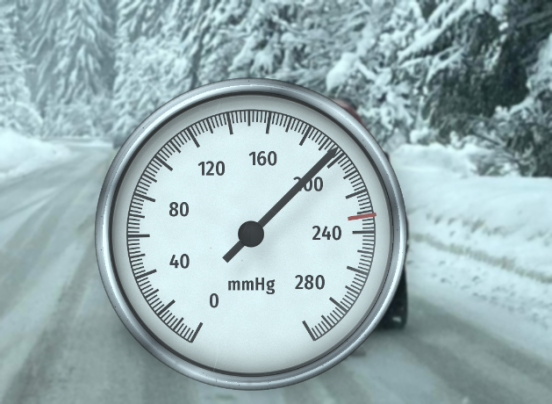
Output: 196,mmHg
